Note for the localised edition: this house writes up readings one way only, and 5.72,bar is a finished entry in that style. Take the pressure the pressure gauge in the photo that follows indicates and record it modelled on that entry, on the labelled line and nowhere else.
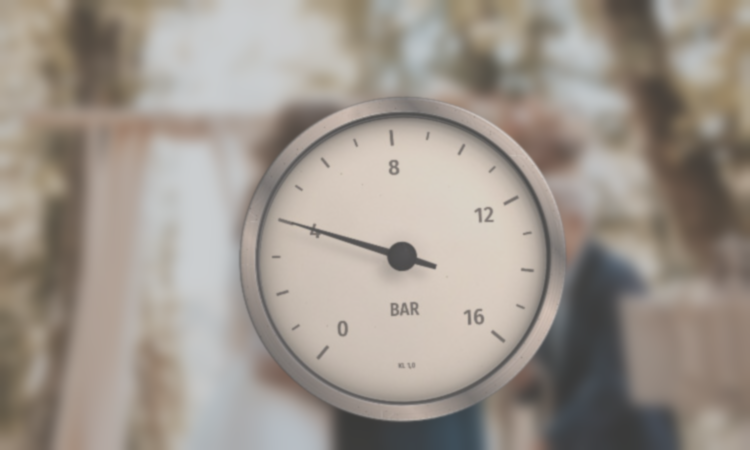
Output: 4,bar
